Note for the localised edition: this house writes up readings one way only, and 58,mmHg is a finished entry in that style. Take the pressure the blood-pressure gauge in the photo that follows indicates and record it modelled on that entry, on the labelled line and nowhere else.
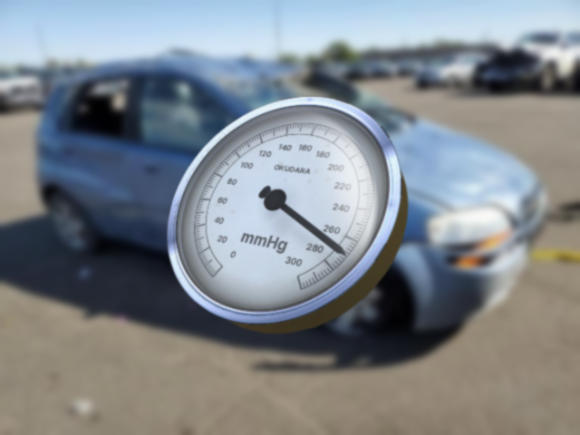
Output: 270,mmHg
